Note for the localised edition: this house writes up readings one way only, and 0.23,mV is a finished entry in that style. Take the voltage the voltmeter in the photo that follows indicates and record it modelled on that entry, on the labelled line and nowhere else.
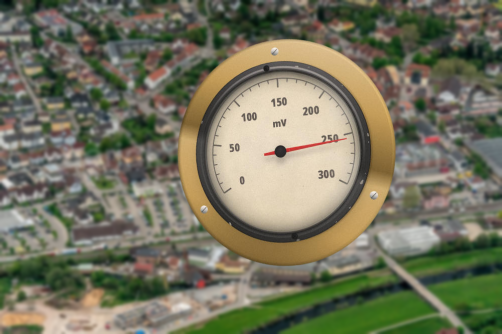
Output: 255,mV
